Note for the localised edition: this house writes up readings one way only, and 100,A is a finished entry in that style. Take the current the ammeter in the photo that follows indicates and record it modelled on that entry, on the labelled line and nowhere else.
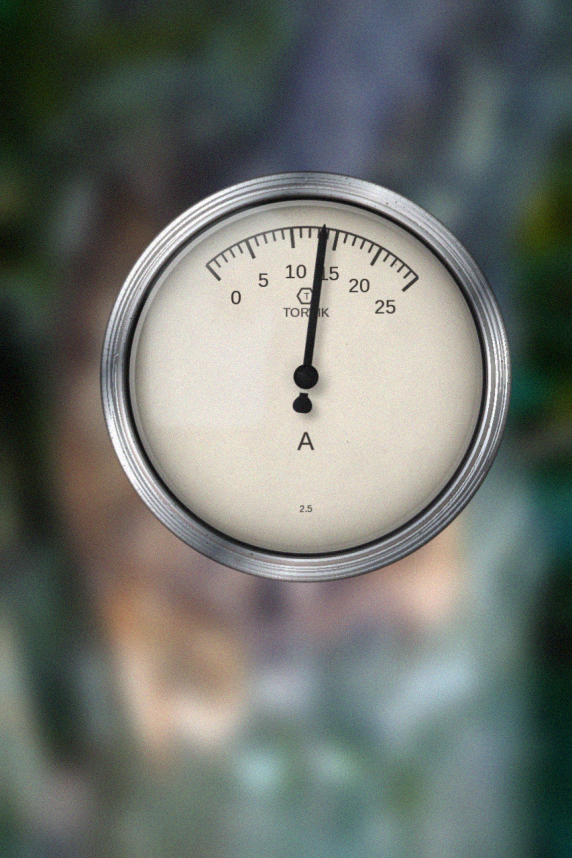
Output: 13.5,A
